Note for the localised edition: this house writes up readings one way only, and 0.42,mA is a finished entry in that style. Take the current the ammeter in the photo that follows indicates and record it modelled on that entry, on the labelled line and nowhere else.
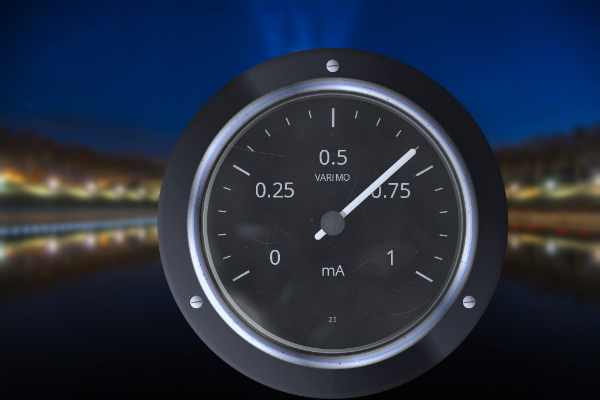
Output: 0.7,mA
